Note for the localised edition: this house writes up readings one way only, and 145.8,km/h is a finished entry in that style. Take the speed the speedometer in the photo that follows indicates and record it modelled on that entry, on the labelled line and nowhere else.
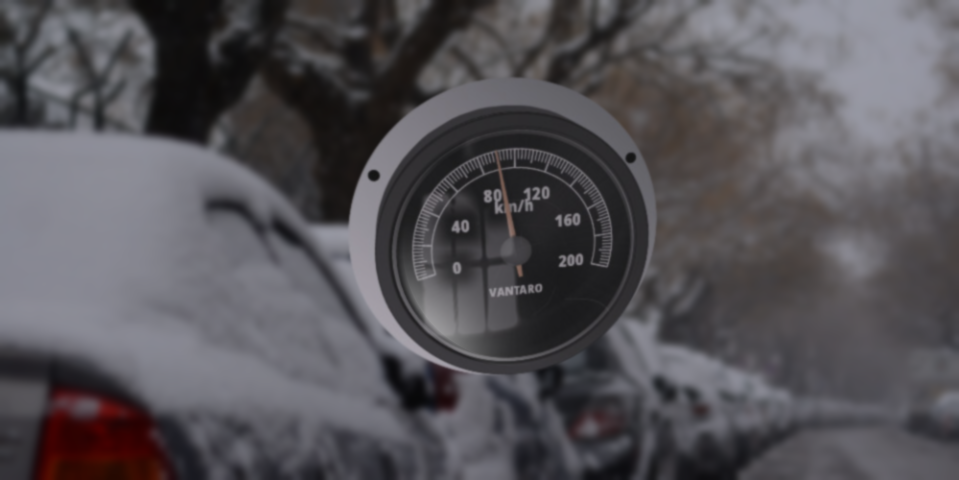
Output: 90,km/h
